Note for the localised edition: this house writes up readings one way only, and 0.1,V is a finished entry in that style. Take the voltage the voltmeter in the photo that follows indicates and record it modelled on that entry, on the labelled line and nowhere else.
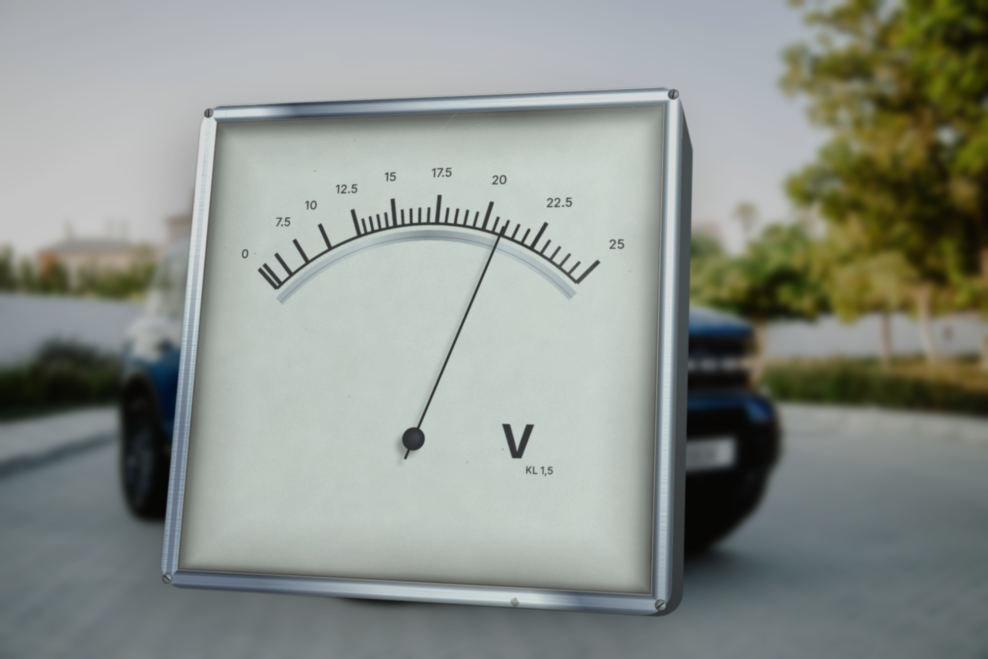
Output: 21,V
